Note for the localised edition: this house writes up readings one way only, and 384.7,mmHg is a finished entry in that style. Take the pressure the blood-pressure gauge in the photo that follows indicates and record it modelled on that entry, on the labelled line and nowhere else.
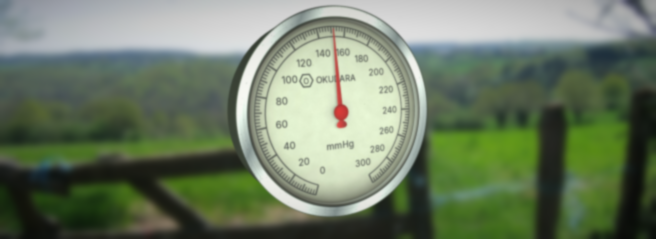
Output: 150,mmHg
